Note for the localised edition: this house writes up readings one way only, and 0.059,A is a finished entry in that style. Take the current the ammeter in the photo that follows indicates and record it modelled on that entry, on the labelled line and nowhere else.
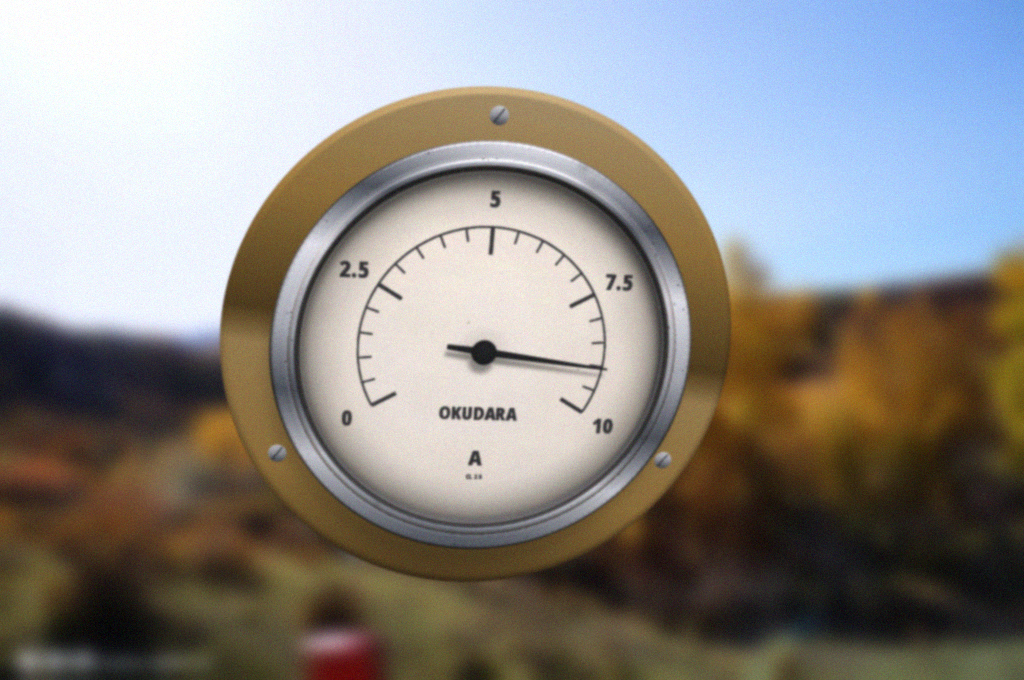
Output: 9,A
